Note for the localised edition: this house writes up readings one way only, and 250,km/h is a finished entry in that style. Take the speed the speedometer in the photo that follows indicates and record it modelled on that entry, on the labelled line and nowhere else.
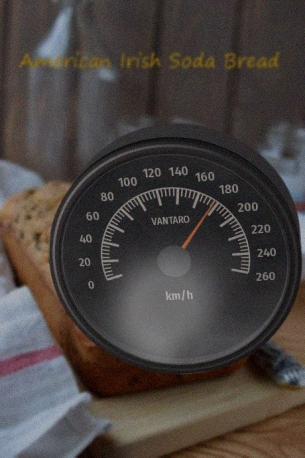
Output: 176,km/h
